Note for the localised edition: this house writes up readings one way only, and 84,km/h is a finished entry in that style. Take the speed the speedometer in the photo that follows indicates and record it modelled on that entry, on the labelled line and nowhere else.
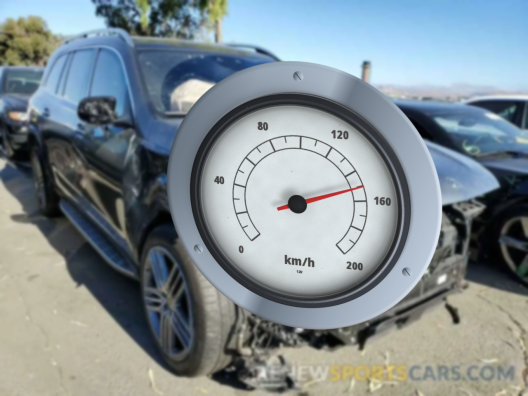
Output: 150,km/h
